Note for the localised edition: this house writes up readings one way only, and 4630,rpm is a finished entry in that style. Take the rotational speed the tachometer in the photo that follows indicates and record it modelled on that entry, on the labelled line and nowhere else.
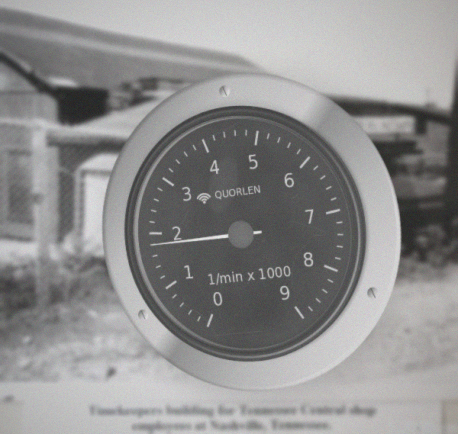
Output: 1800,rpm
